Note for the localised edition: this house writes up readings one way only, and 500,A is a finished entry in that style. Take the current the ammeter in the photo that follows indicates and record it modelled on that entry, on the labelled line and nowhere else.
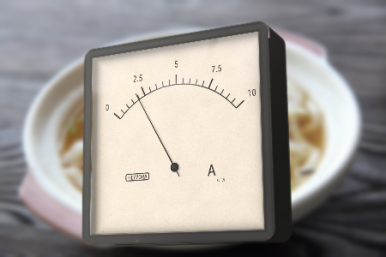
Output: 2,A
